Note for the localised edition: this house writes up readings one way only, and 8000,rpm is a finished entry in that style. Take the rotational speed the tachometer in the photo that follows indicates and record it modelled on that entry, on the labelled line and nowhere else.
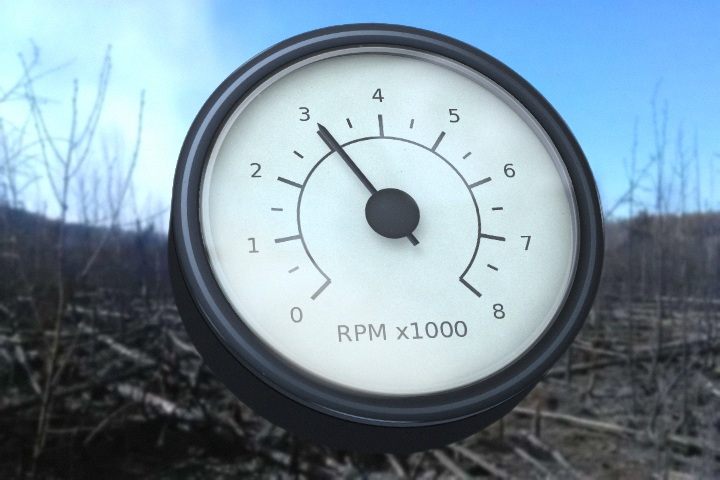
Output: 3000,rpm
